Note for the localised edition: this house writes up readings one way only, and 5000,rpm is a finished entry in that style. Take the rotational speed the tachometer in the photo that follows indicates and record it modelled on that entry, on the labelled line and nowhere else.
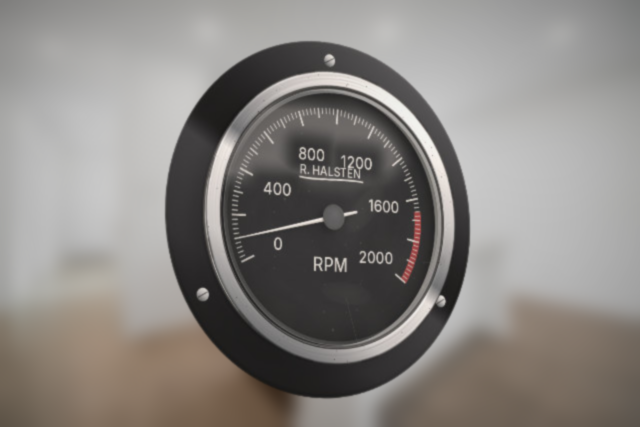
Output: 100,rpm
